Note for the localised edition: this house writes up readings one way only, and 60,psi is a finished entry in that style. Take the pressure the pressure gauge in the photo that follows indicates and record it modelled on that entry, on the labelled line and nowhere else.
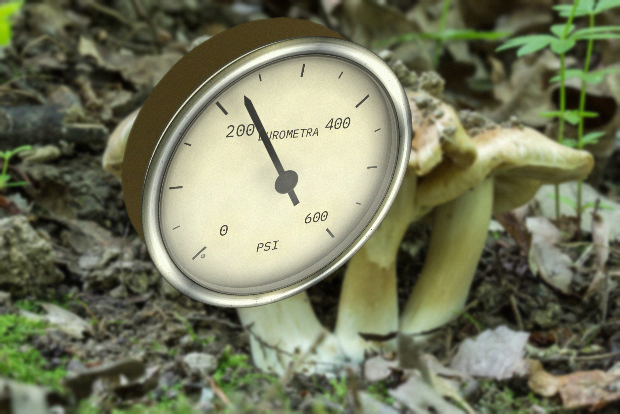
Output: 225,psi
